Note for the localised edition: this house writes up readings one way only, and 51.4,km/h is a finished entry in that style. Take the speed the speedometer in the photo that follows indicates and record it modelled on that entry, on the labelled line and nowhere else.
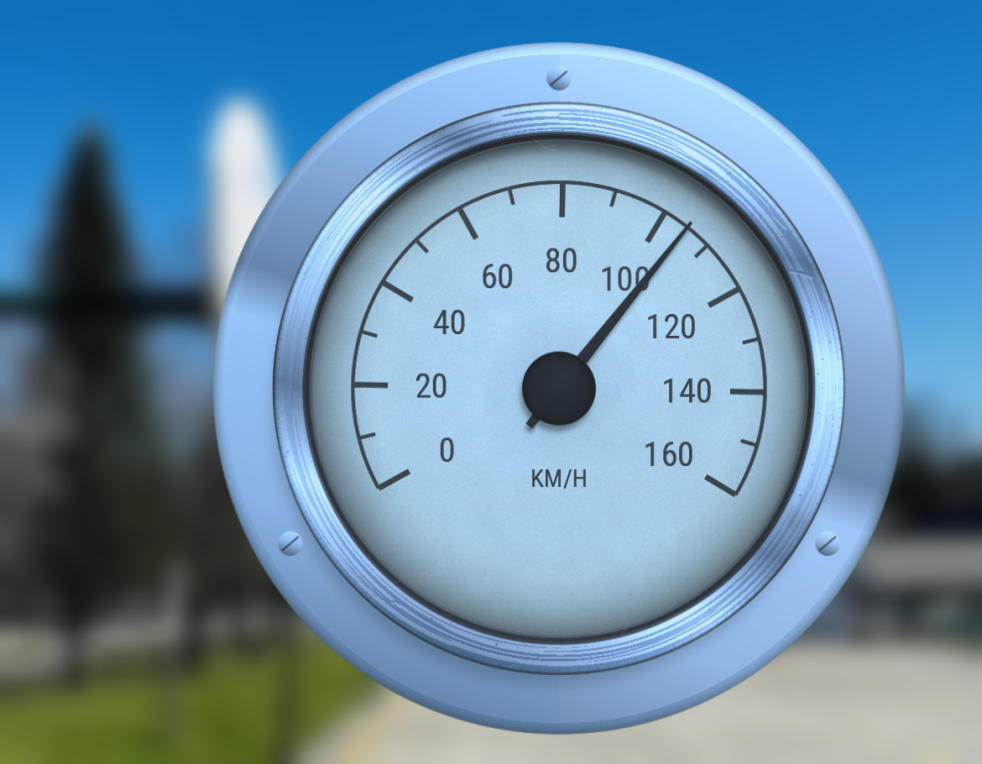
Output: 105,km/h
